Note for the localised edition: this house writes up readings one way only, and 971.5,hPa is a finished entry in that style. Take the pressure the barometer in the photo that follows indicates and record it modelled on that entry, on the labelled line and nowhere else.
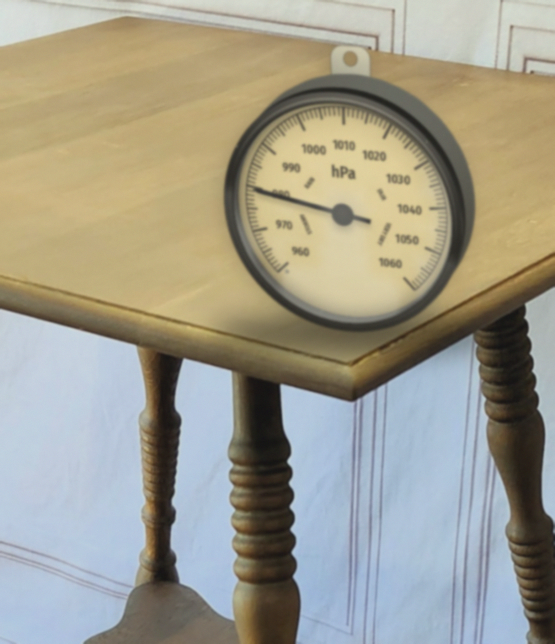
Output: 980,hPa
